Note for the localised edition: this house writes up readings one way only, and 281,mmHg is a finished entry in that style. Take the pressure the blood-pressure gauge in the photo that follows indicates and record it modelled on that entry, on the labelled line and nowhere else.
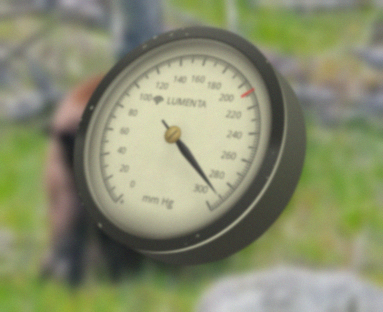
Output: 290,mmHg
